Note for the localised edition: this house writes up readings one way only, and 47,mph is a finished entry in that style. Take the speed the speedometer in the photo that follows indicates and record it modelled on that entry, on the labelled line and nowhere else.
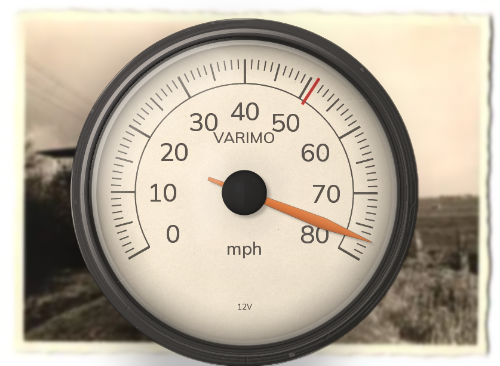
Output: 77,mph
